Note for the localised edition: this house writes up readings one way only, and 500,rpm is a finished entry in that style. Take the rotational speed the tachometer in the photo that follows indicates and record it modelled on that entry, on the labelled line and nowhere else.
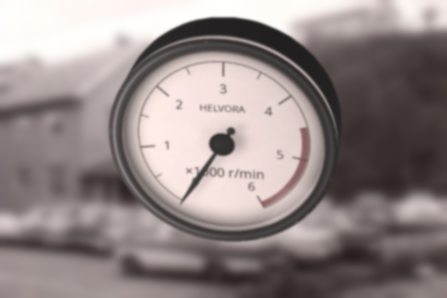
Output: 0,rpm
